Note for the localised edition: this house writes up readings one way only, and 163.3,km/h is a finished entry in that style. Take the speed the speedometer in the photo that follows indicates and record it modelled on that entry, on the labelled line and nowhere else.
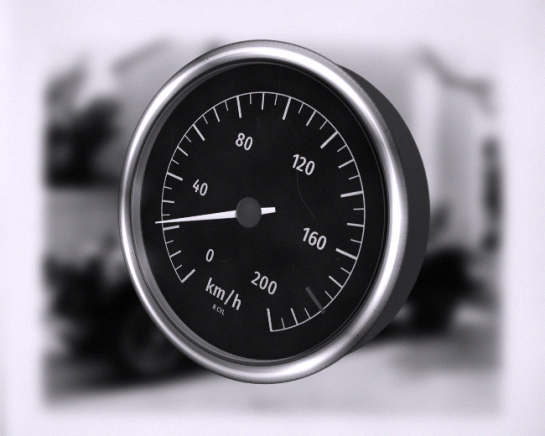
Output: 22.5,km/h
